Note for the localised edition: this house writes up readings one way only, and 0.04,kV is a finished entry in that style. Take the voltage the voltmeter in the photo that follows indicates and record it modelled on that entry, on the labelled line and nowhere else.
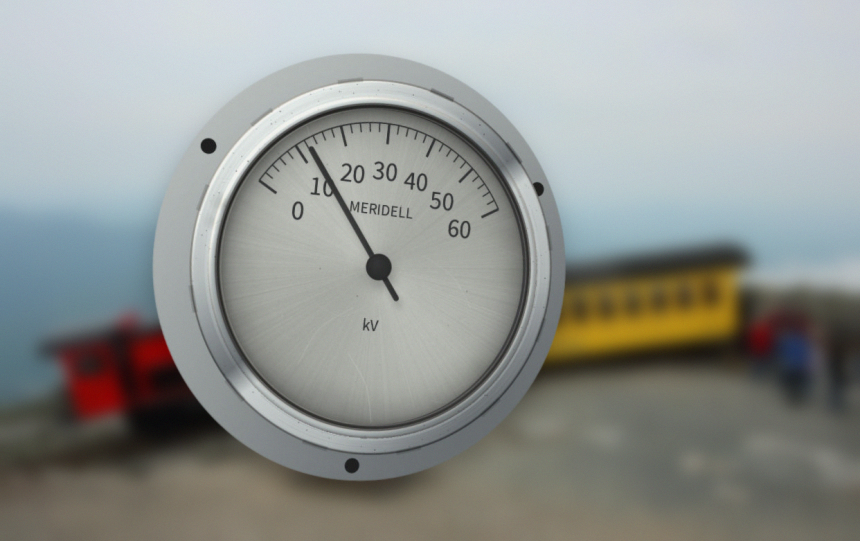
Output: 12,kV
